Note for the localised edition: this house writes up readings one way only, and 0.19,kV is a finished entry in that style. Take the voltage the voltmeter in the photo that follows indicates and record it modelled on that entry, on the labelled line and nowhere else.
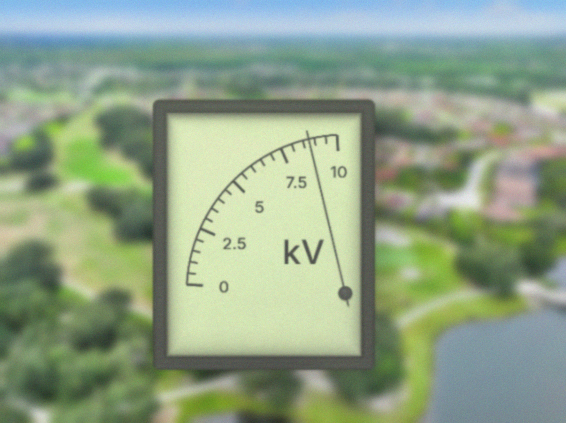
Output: 8.75,kV
